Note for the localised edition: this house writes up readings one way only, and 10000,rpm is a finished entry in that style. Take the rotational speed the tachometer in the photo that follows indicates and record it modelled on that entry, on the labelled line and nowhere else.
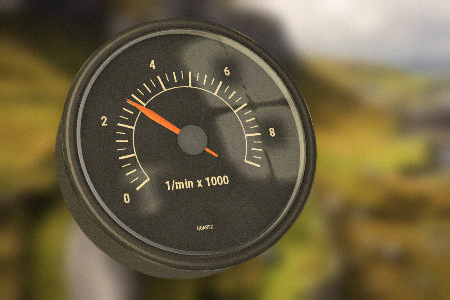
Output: 2750,rpm
